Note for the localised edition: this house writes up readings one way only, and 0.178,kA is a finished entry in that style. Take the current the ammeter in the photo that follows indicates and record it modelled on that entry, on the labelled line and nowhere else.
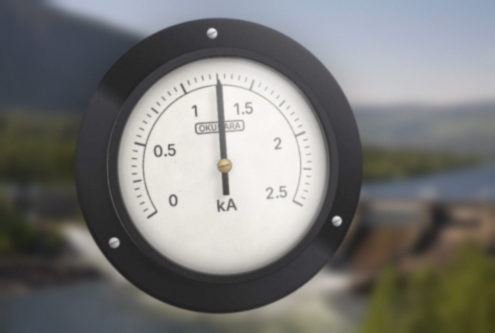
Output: 1.25,kA
